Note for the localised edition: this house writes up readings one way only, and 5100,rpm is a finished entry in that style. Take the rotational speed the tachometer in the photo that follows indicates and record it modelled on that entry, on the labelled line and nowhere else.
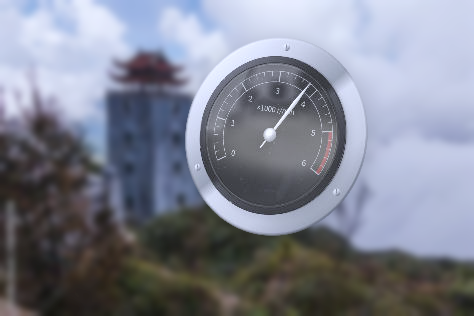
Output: 3800,rpm
